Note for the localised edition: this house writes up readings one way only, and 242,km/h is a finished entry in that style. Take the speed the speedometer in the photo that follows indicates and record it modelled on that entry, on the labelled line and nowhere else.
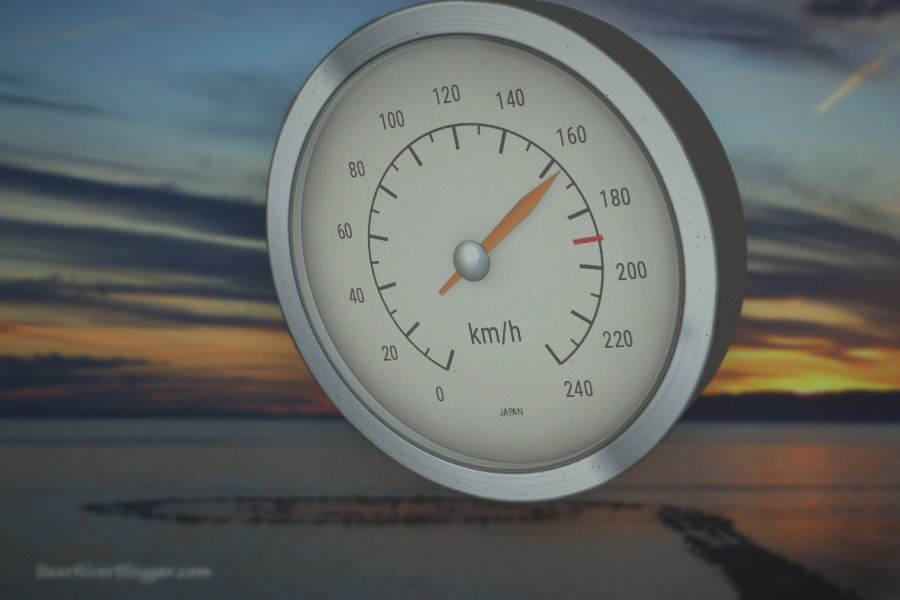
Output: 165,km/h
